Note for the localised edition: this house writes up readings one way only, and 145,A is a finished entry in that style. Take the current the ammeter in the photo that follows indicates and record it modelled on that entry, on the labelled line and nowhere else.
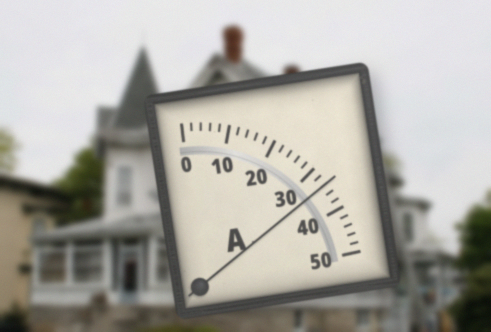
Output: 34,A
